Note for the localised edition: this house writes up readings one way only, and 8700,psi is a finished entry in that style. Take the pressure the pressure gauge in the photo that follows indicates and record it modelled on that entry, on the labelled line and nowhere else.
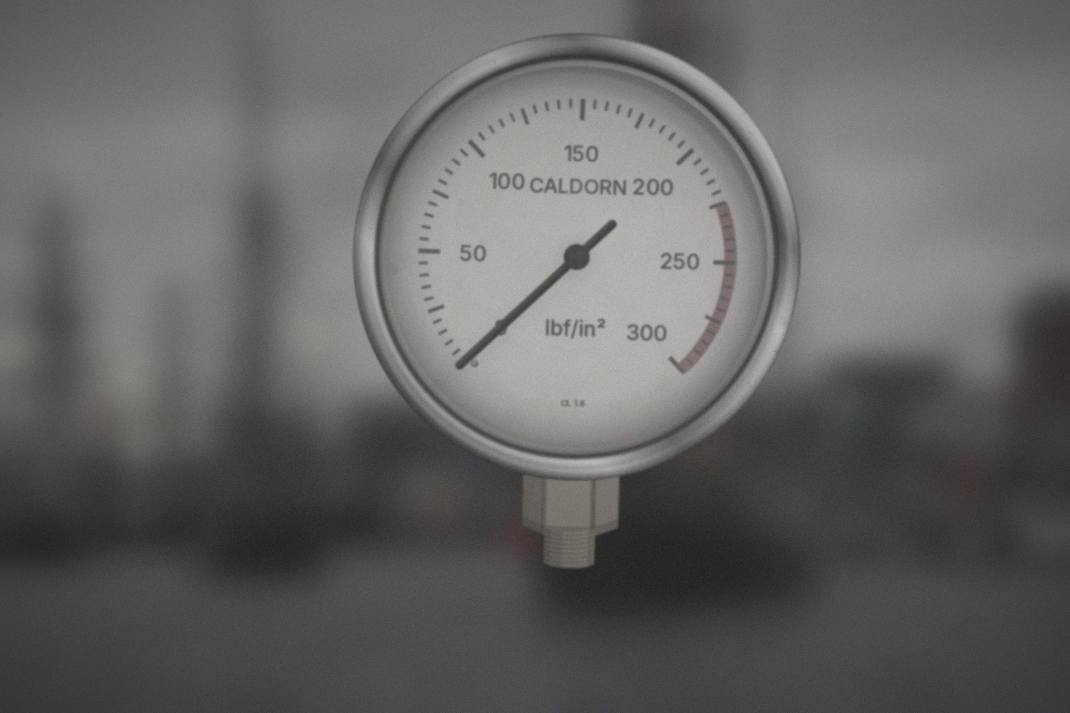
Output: 0,psi
